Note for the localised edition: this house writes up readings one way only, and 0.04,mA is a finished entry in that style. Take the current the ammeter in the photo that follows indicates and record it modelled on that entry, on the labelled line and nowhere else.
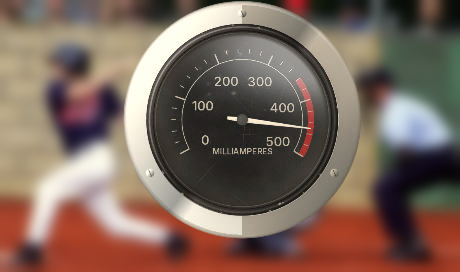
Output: 450,mA
